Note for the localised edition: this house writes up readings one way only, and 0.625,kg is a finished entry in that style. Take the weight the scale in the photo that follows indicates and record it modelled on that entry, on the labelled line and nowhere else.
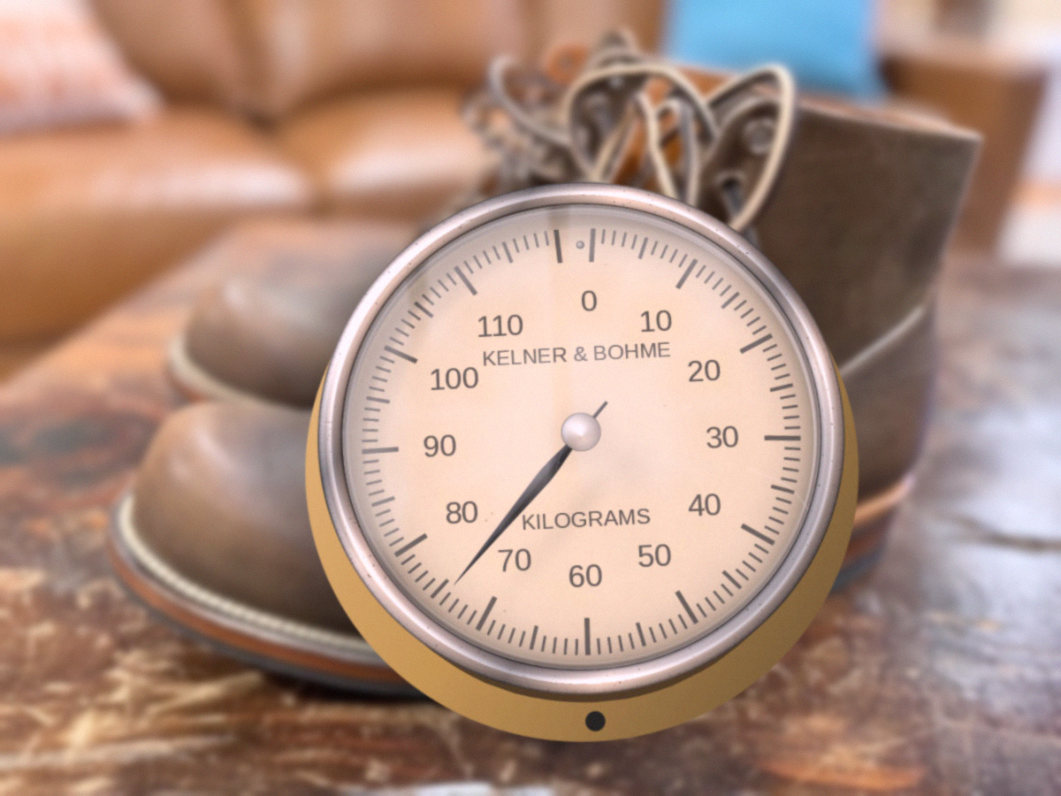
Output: 74,kg
